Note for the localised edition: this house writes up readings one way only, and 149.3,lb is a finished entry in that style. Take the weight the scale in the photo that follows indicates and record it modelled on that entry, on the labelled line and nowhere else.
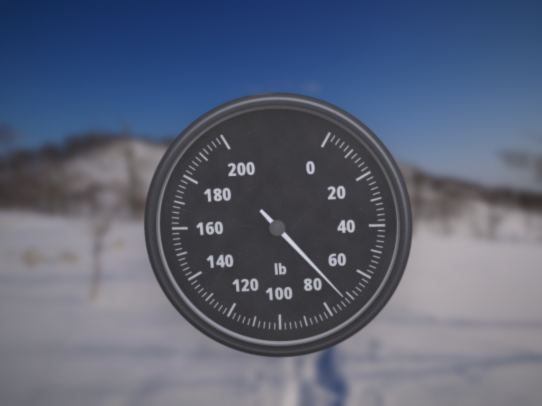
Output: 72,lb
